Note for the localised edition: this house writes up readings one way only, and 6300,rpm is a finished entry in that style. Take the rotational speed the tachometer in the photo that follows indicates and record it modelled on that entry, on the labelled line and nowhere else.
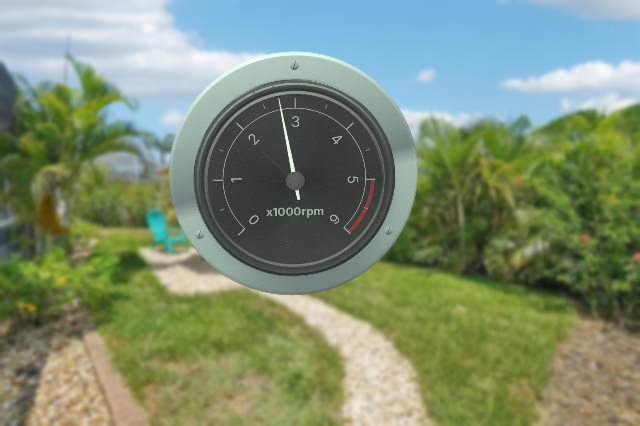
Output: 2750,rpm
